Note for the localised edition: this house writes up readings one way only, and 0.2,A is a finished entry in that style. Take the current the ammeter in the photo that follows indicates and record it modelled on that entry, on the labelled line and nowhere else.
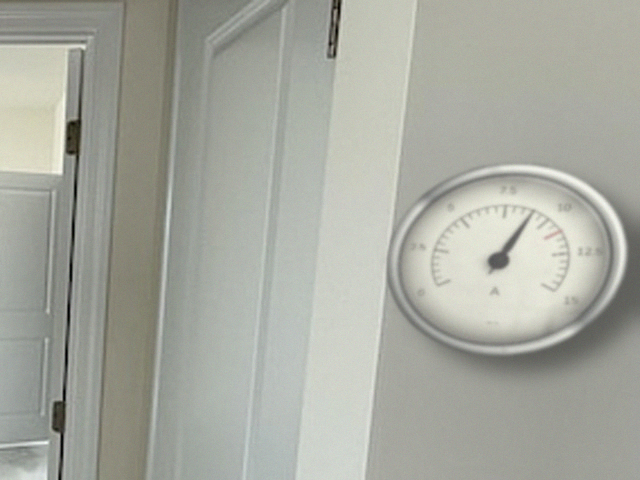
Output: 9,A
